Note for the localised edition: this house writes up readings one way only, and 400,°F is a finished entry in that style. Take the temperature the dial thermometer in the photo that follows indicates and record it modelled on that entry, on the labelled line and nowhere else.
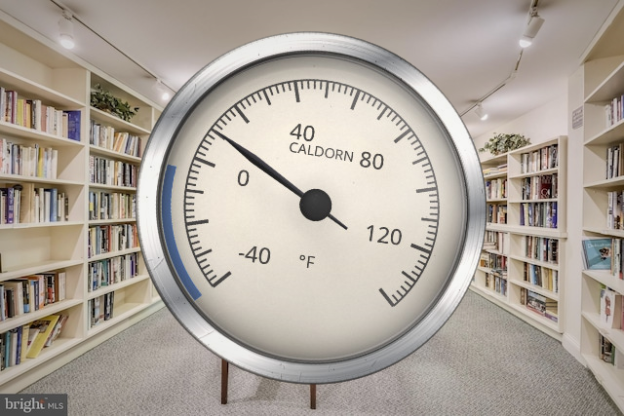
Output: 10,°F
